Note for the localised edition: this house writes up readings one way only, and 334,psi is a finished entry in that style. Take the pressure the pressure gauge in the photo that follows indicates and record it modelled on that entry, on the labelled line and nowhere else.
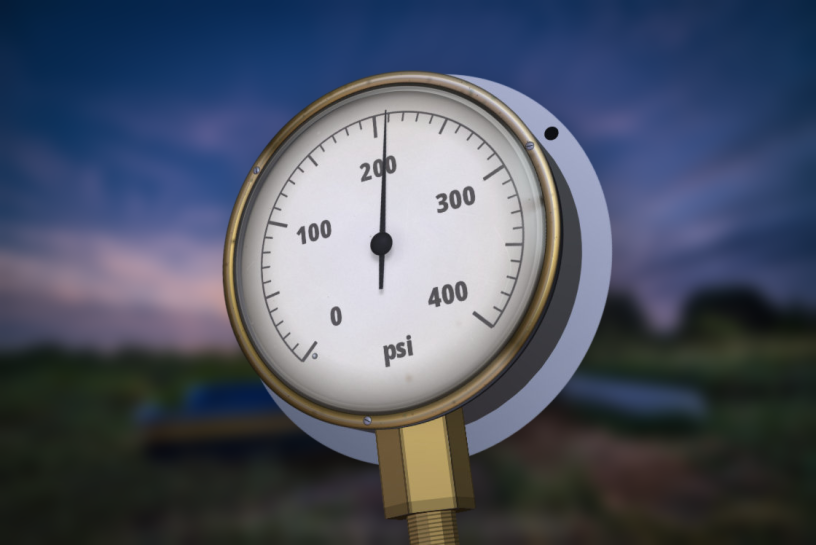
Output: 210,psi
